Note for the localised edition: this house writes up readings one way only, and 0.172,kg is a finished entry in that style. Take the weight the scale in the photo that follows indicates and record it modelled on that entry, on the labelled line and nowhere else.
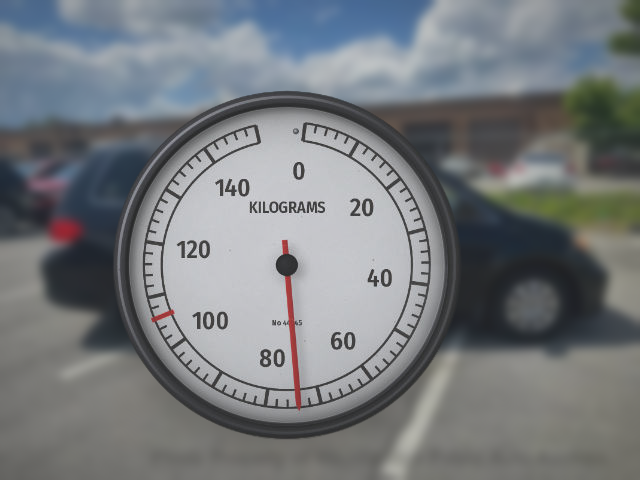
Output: 74,kg
